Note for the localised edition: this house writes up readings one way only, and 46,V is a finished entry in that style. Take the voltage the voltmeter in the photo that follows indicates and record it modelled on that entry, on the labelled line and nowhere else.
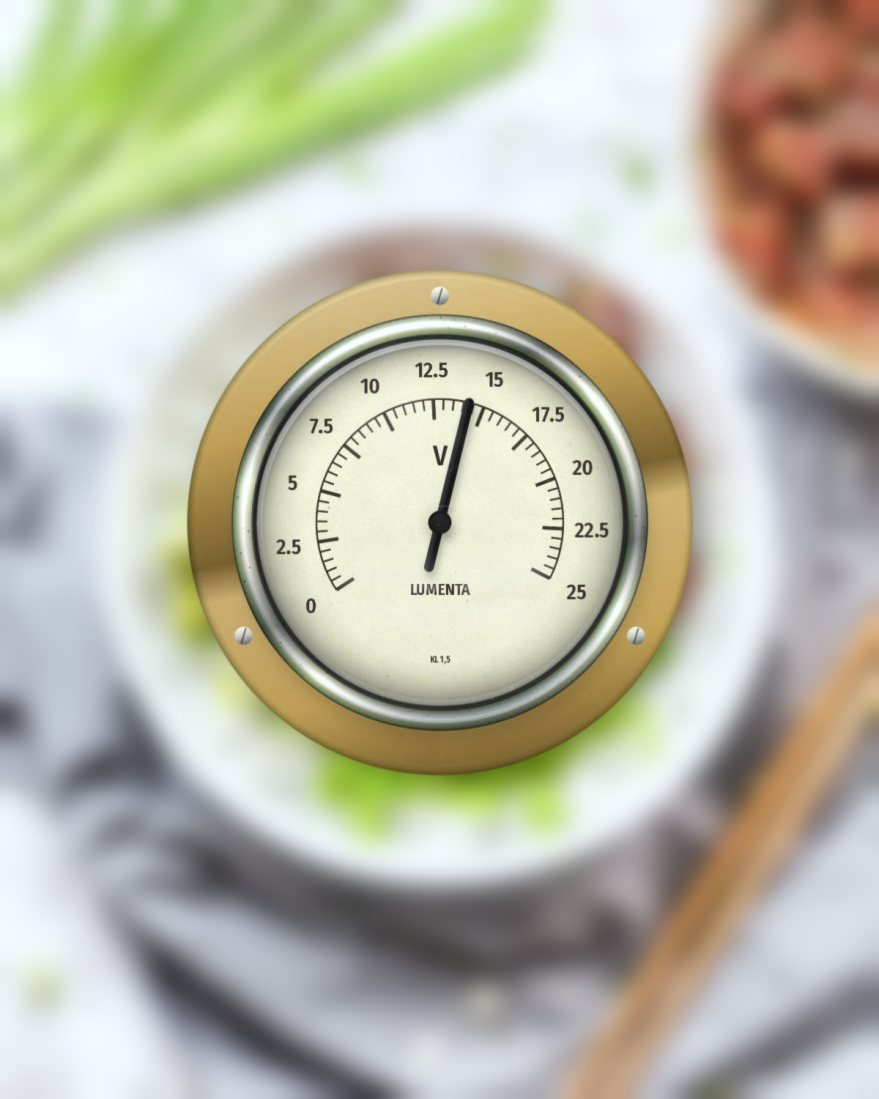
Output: 14.25,V
